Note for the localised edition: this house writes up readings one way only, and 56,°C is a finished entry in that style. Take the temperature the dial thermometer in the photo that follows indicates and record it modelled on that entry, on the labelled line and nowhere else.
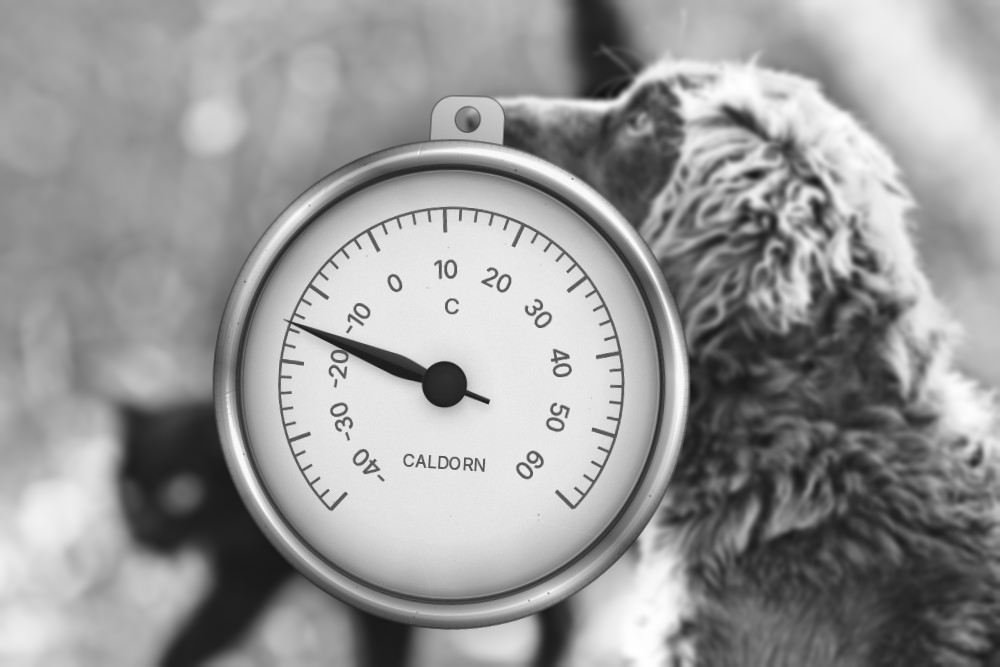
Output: -15,°C
